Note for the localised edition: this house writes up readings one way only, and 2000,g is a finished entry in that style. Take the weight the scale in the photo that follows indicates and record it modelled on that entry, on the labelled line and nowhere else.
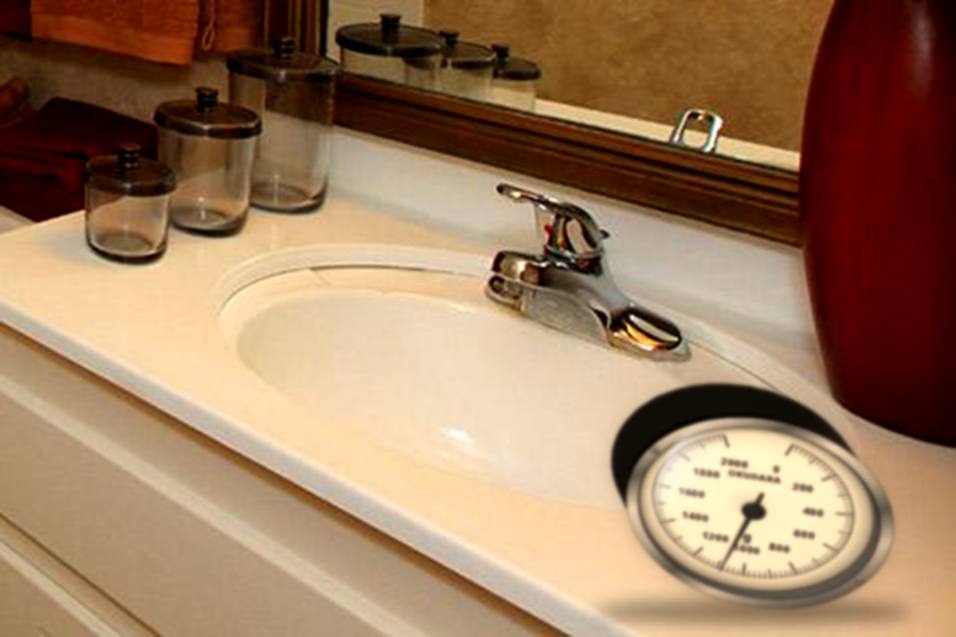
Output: 1100,g
